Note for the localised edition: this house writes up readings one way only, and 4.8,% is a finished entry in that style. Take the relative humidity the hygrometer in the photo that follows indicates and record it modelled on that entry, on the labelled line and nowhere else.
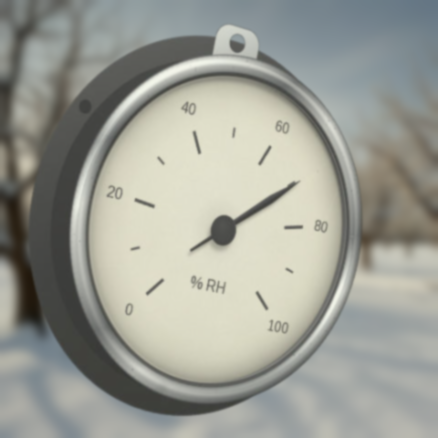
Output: 70,%
